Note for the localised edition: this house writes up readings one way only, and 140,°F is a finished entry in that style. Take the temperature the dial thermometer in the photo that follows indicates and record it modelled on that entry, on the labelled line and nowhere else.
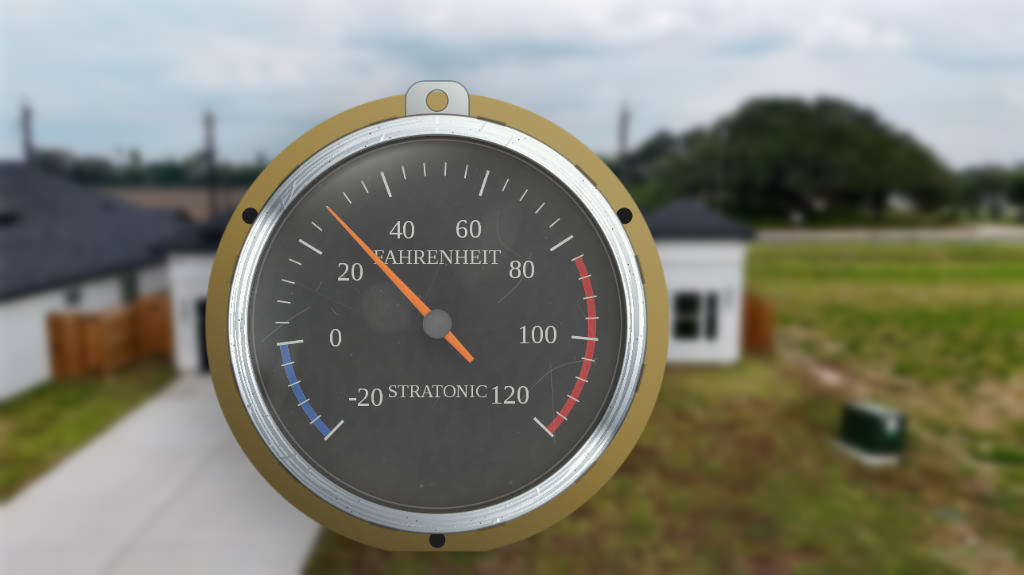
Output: 28,°F
